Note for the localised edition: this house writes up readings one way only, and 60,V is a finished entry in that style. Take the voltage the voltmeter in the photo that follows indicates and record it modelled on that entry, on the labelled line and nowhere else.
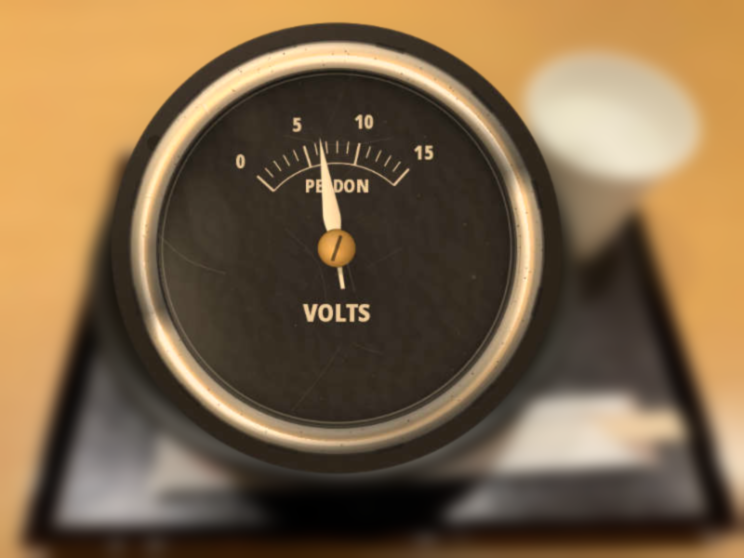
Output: 6.5,V
